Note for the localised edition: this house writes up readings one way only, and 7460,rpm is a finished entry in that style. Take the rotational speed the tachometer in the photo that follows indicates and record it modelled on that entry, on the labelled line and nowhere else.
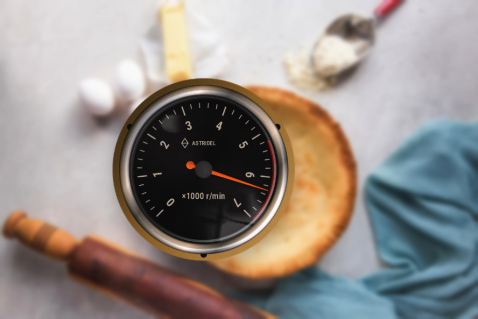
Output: 6300,rpm
